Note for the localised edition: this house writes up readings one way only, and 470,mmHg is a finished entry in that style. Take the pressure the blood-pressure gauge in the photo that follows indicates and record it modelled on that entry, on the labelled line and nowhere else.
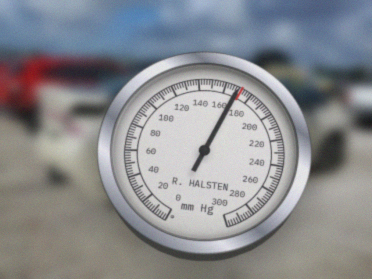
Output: 170,mmHg
